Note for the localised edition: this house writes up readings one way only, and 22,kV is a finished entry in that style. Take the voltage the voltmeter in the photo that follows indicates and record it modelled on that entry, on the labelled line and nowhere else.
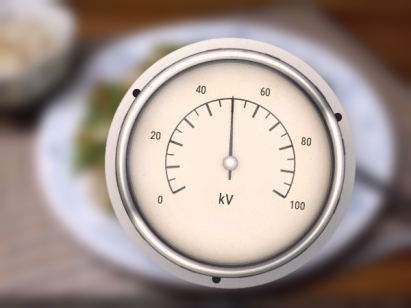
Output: 50,kV
